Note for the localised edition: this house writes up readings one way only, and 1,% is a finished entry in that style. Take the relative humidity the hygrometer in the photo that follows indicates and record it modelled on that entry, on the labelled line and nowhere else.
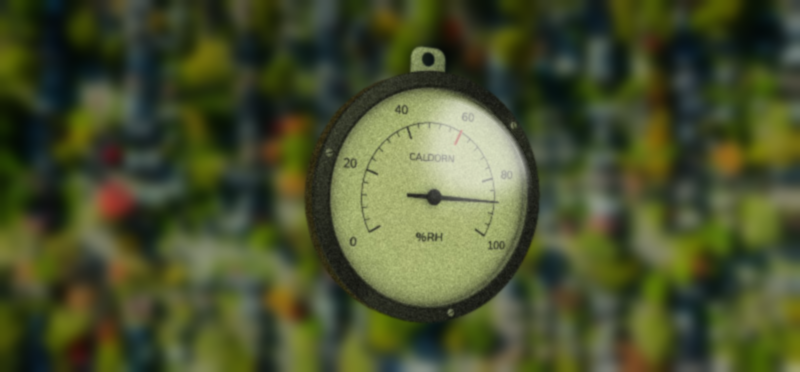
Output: 88,%
